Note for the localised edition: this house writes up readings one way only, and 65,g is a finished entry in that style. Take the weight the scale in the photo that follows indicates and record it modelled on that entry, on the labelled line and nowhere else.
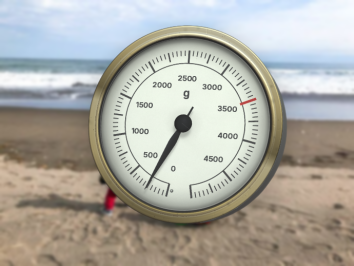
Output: 250,g
